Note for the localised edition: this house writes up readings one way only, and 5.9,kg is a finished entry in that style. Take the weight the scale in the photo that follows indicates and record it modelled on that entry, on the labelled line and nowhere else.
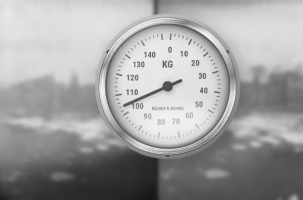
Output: 104,kg
